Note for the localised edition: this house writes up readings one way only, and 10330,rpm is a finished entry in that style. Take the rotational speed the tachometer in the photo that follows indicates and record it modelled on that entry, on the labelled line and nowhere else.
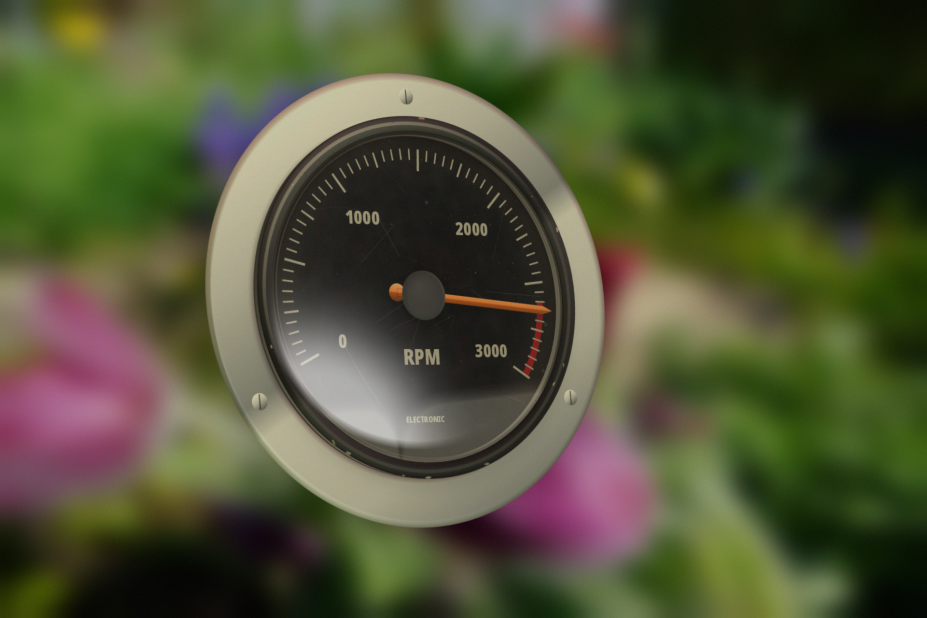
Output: 2650,rpm
